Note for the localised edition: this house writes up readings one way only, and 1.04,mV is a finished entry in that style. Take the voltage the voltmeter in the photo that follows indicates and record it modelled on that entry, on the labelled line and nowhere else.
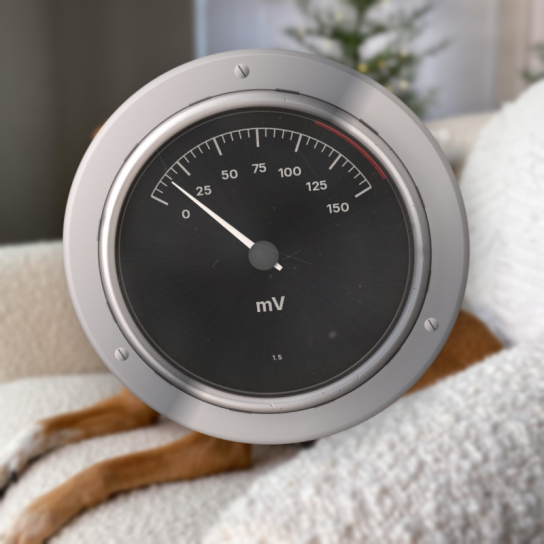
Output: 15,mV
